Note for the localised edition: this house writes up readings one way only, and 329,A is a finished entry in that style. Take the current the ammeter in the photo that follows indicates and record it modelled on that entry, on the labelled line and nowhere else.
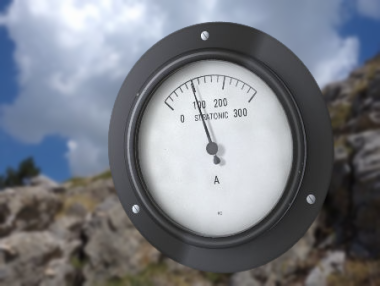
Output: 100,A
